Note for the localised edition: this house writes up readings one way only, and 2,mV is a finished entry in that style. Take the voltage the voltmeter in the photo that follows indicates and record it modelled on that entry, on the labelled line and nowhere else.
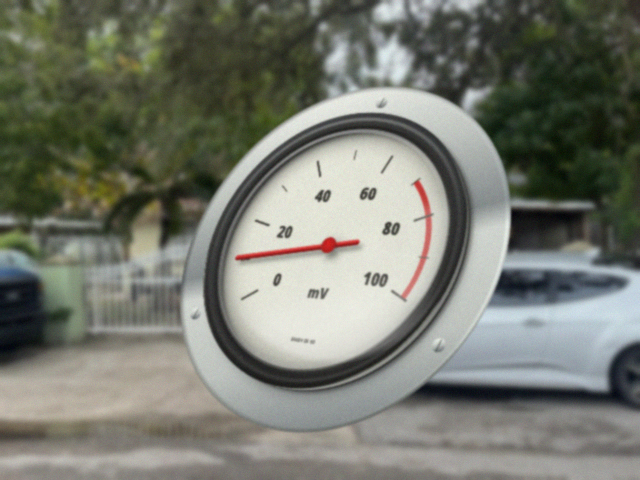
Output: 10,mV
